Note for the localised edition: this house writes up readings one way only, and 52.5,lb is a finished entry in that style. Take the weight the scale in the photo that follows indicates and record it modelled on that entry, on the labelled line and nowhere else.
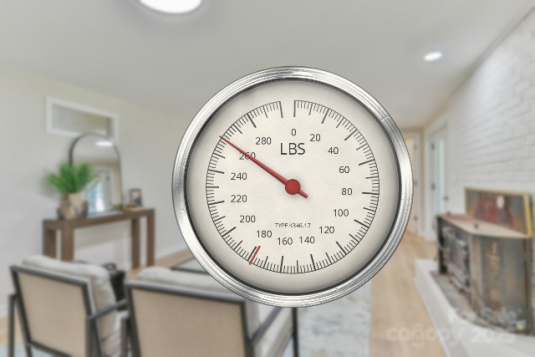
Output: 260,lb
